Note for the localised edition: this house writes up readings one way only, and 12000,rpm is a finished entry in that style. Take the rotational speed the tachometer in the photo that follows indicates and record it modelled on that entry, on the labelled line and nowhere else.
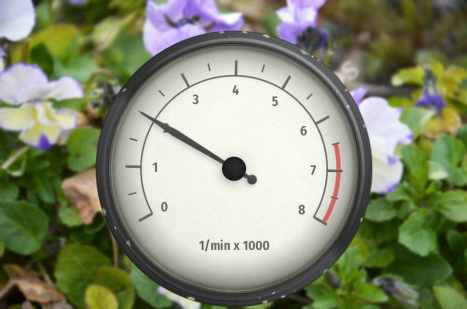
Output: 2000,rpm
